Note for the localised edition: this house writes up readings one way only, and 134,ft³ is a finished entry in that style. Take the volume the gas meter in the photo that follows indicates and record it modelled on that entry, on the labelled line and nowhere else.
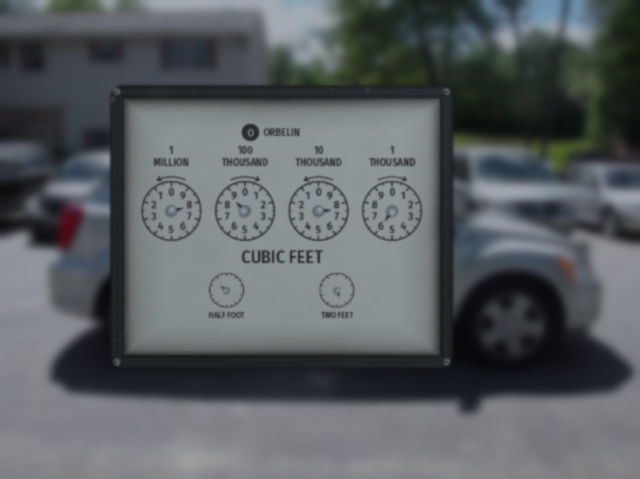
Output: 787600,ft³
